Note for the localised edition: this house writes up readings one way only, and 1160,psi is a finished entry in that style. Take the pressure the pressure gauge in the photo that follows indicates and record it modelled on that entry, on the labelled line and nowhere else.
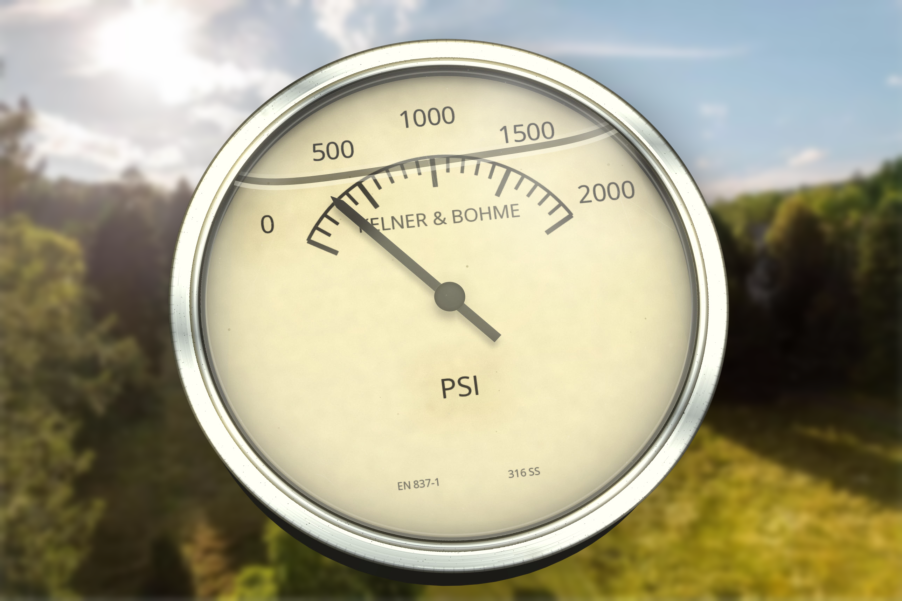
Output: 300,psi
